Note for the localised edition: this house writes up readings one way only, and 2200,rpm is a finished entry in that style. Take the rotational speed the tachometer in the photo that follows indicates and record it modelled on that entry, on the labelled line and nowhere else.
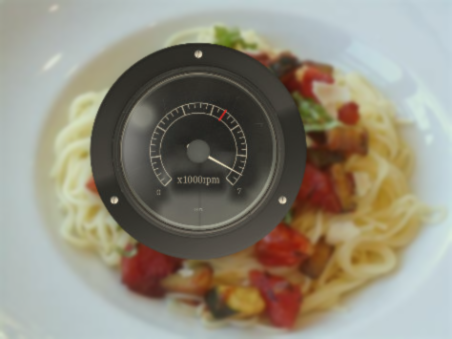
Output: 6600,rpm
